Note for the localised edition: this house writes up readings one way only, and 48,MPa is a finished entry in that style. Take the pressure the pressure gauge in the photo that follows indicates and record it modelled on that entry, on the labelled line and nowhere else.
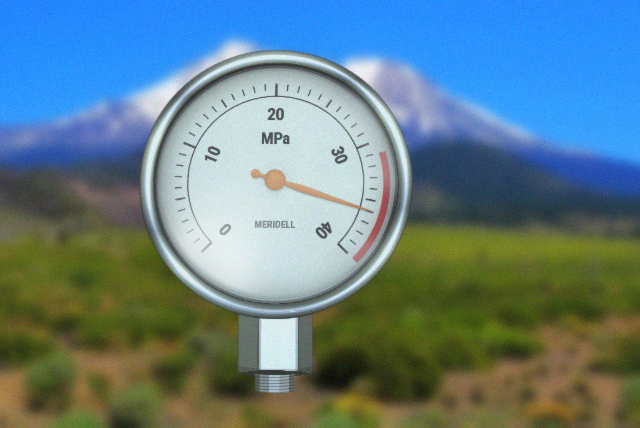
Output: 36,MPa
